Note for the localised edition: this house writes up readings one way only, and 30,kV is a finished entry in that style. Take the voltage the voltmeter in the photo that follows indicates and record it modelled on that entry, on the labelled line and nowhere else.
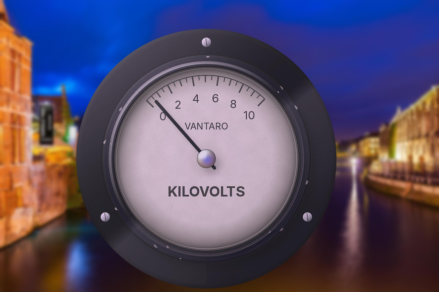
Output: 0.5,kV
